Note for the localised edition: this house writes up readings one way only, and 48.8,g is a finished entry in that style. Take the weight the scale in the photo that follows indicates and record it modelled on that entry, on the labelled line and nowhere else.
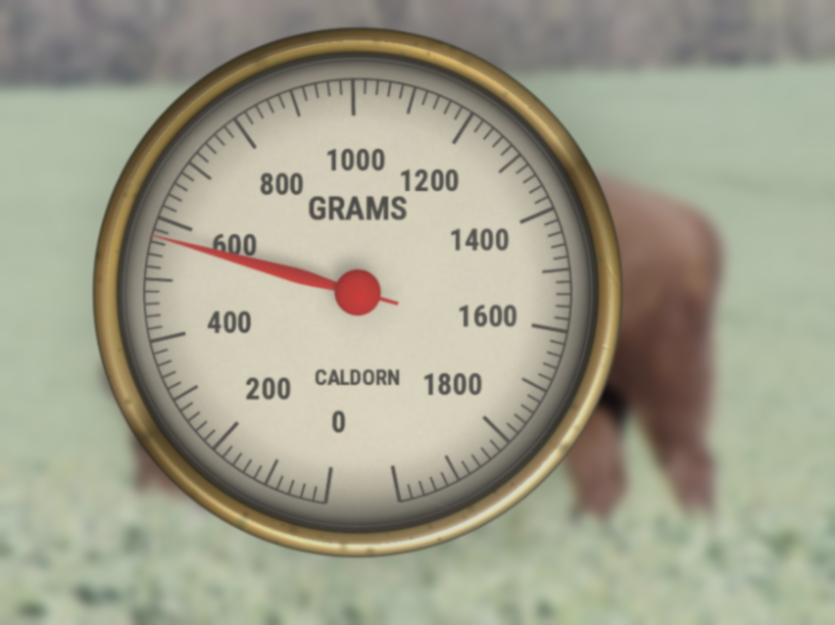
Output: 570,g
